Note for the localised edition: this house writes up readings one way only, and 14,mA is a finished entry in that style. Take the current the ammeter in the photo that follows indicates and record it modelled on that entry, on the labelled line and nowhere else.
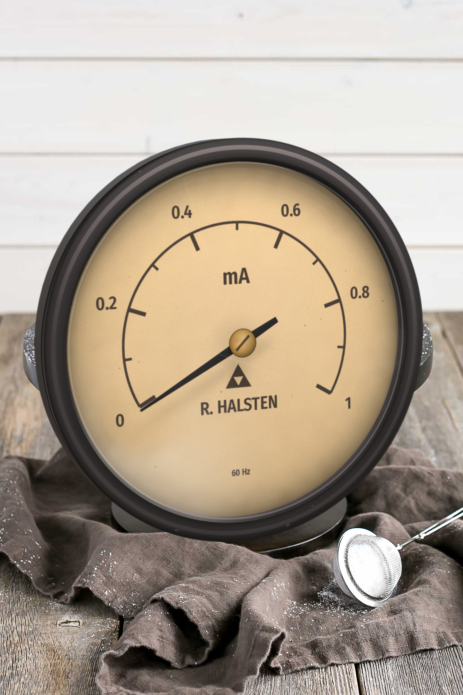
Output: 0,mA
